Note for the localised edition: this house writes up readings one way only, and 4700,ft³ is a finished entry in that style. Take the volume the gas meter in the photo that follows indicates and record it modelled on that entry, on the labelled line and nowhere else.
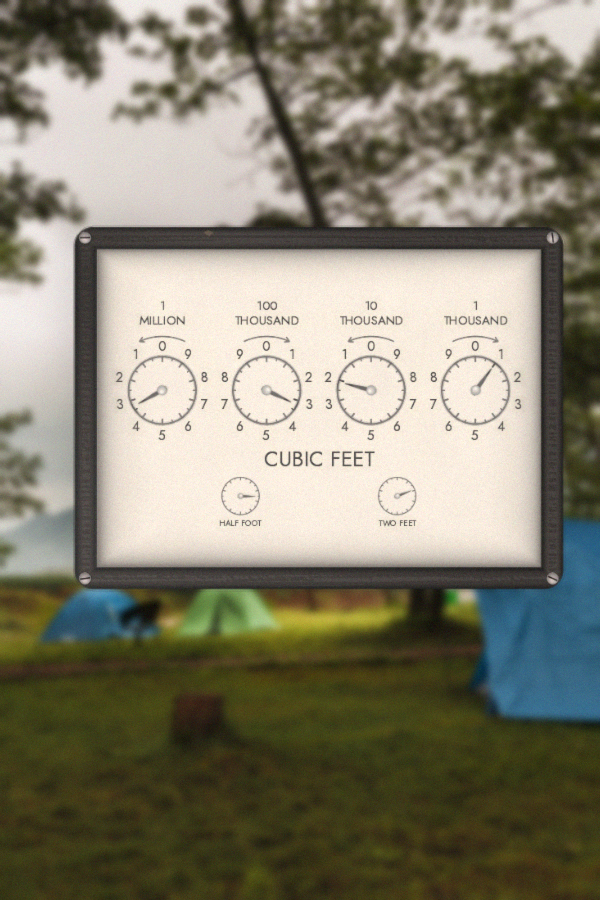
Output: 332100,ft³
